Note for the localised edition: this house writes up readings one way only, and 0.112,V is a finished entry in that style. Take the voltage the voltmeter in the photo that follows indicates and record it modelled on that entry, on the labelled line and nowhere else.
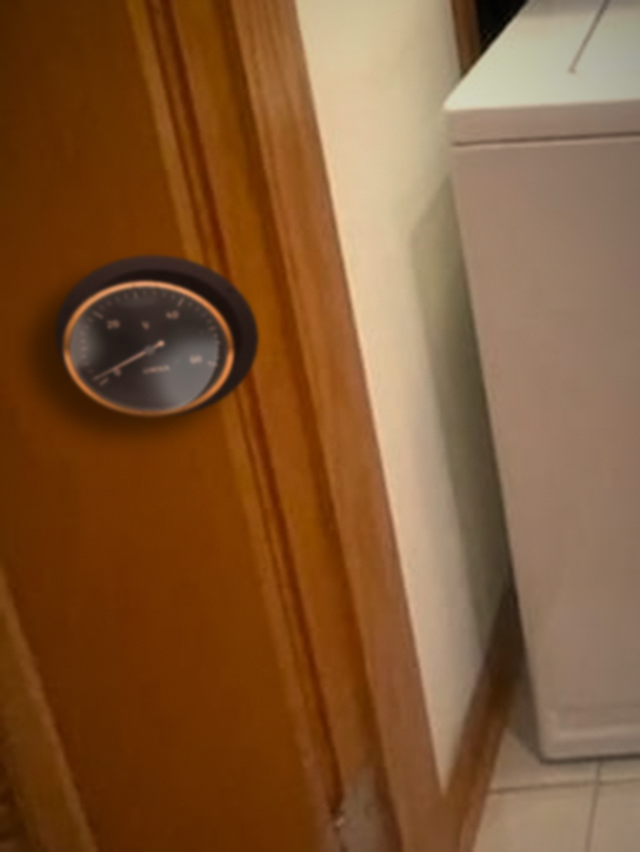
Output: 2,V
